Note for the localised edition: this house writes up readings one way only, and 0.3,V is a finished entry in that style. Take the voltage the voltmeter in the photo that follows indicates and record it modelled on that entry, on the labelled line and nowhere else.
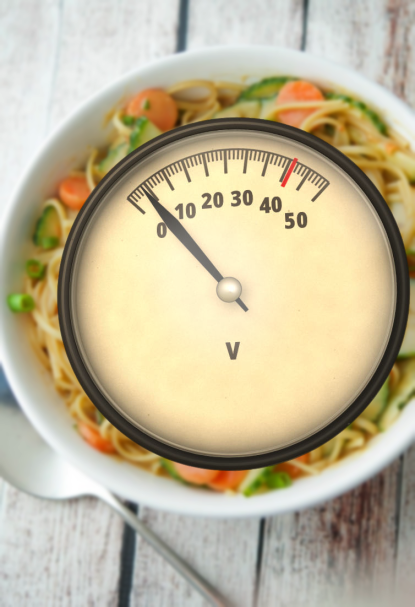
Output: 4,V
